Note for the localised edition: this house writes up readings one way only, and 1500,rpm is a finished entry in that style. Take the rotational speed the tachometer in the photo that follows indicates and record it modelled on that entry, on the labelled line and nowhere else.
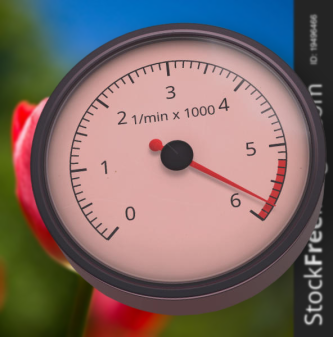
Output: 5800,rpm
